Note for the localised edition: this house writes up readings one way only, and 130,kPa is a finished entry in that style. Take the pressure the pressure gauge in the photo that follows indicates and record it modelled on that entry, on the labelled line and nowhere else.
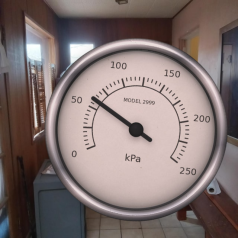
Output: 60,kPa
